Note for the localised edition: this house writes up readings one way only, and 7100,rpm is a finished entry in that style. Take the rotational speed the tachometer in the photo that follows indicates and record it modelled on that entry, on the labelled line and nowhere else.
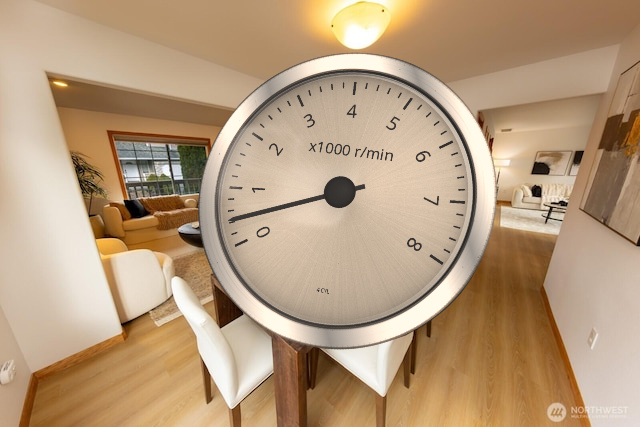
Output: 400,rpm
